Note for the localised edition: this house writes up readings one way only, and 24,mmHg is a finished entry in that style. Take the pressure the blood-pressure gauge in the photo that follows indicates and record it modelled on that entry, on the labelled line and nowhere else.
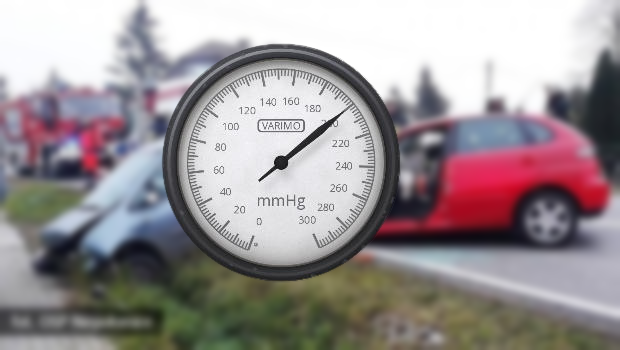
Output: 200,mmHg
